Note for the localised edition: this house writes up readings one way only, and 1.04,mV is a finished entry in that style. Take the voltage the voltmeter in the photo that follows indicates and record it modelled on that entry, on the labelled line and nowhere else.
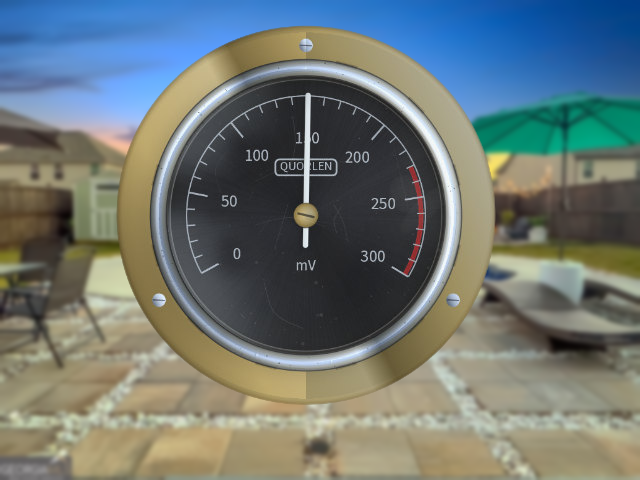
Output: 150,mV
